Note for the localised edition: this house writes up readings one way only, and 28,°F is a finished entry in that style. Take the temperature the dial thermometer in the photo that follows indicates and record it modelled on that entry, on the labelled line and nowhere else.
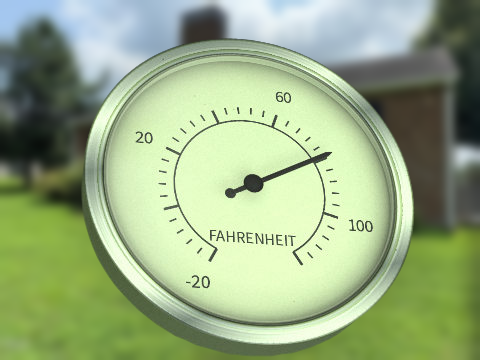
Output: 80,°F
